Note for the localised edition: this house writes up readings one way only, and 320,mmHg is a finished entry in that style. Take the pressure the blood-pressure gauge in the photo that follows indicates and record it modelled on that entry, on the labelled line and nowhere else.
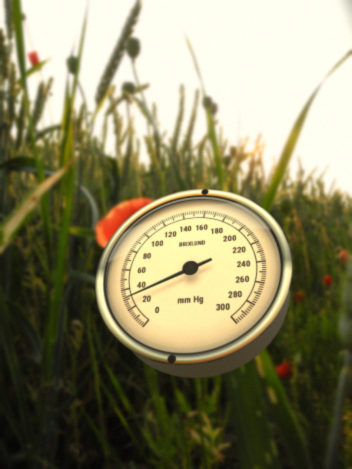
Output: 30,mmHg
